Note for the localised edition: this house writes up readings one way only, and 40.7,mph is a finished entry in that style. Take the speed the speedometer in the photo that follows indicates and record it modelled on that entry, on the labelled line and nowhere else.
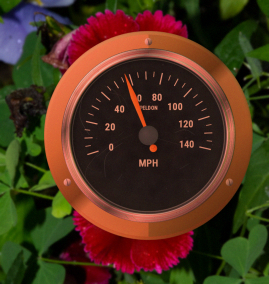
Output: 57.5,mph
